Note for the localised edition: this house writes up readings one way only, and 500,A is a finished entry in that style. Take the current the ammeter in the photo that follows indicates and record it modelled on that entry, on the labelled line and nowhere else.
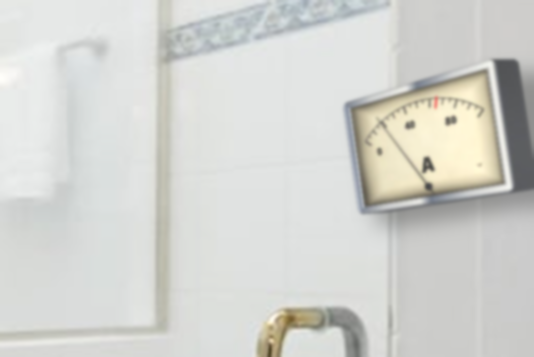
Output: 20,A
